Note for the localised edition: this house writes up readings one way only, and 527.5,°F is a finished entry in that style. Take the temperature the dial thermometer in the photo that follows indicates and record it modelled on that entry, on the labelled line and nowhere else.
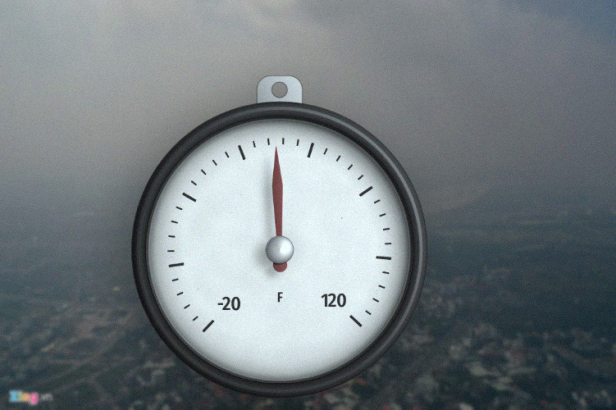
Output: 50,°F
